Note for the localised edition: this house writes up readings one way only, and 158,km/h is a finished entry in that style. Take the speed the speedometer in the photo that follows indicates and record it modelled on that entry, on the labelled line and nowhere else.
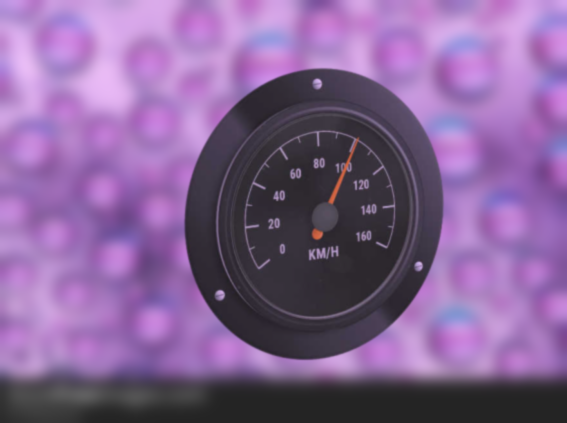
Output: 100,km/h
